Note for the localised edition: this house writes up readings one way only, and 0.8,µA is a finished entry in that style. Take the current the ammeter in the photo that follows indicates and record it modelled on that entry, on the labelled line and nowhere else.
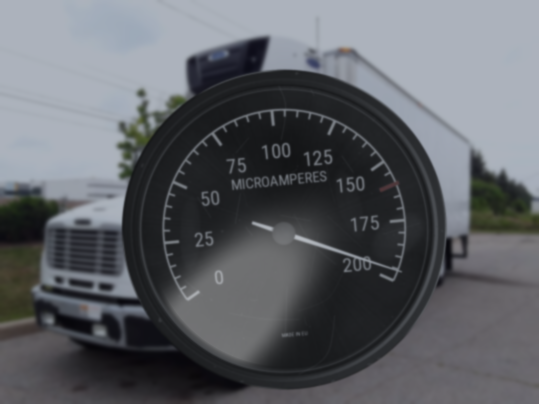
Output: 195,µA
